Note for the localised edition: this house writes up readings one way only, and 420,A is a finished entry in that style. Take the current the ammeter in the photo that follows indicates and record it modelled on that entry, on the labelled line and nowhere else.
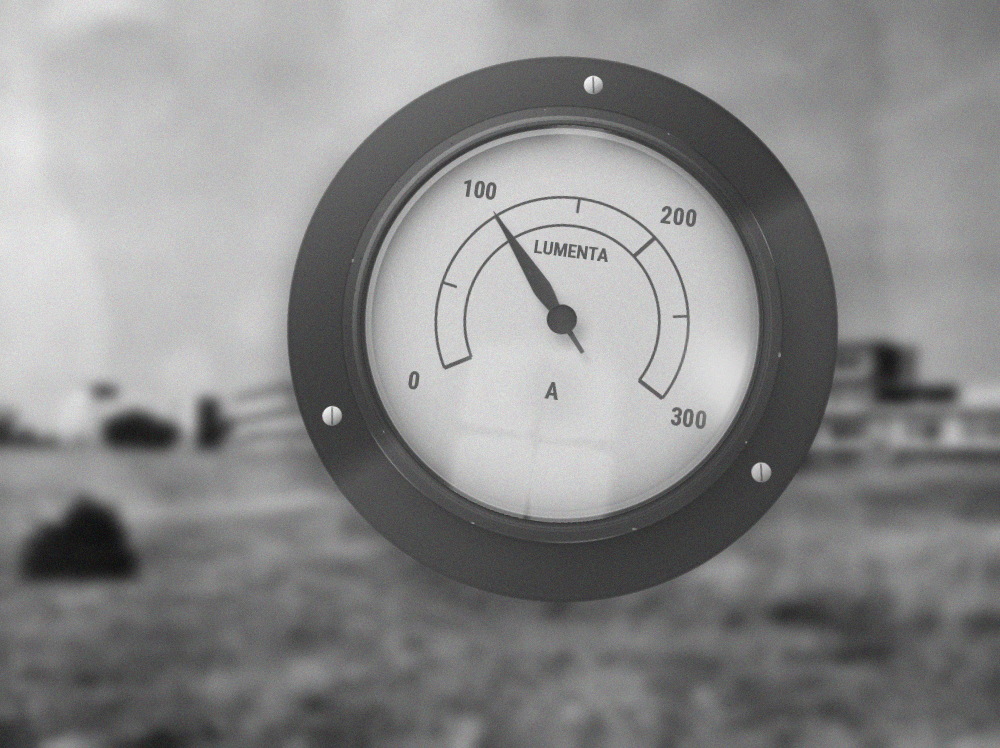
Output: 100,A
